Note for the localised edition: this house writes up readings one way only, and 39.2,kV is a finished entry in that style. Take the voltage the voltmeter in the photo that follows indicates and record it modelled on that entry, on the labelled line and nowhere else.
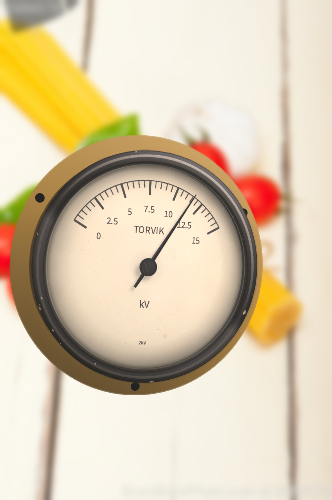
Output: 11.5,kV
